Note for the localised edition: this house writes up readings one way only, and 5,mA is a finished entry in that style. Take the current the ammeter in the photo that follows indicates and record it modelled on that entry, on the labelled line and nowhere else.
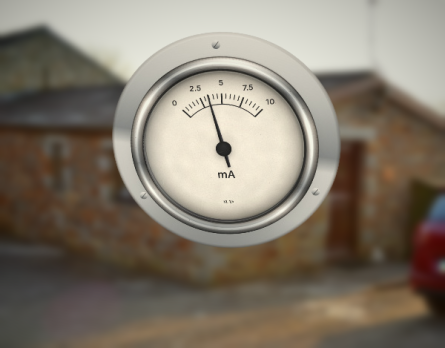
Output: 3.5,mA
